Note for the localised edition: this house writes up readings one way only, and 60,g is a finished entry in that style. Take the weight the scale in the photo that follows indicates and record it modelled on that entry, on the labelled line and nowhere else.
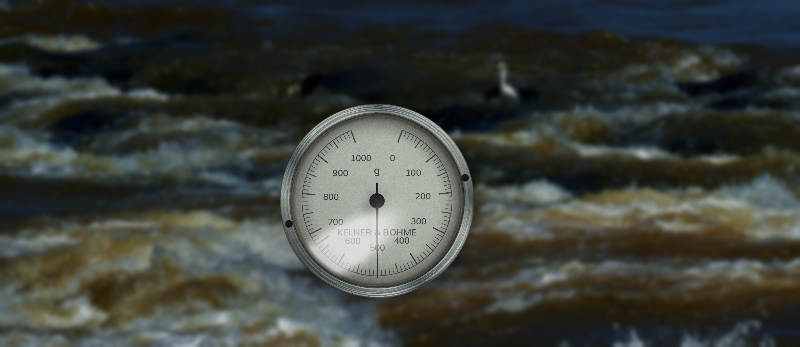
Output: 500,g
